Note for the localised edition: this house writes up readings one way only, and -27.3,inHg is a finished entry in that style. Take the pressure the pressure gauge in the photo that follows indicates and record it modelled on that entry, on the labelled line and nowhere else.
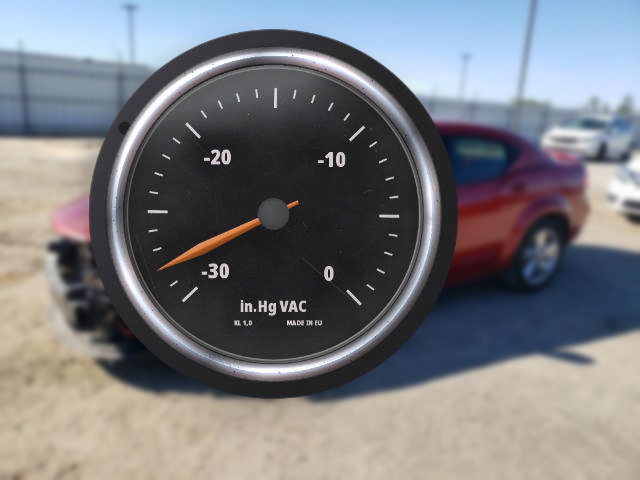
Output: -28,inHg
